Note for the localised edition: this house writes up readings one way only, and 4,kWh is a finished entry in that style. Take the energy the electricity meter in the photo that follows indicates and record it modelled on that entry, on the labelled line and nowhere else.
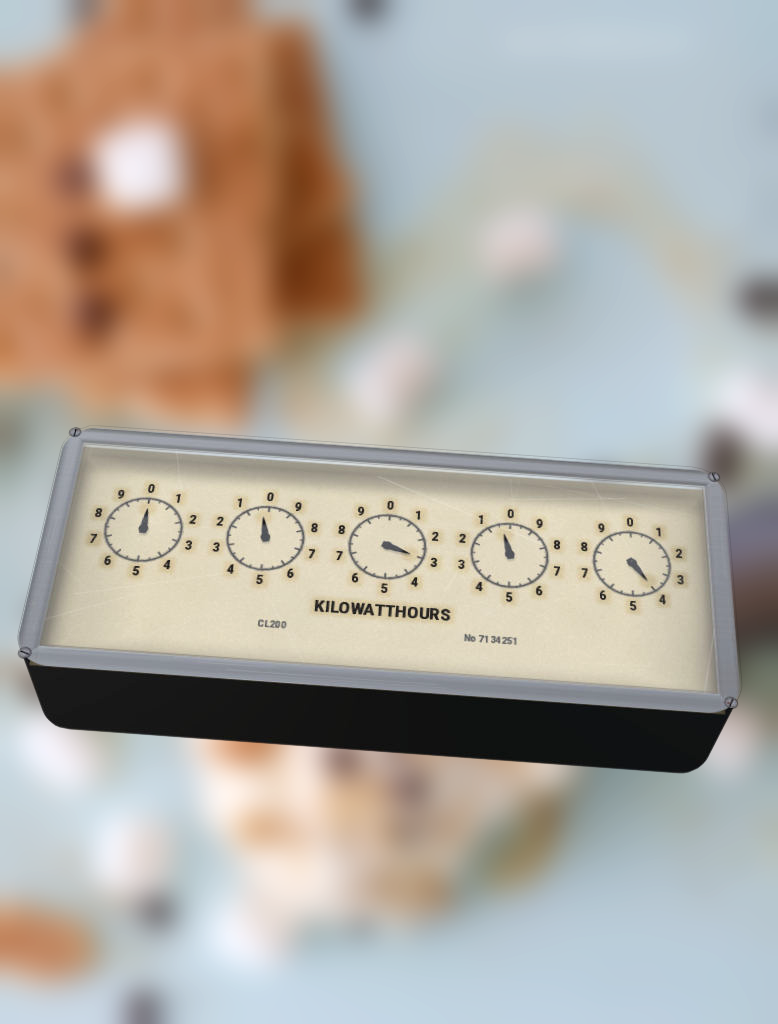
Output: 304,kWh
